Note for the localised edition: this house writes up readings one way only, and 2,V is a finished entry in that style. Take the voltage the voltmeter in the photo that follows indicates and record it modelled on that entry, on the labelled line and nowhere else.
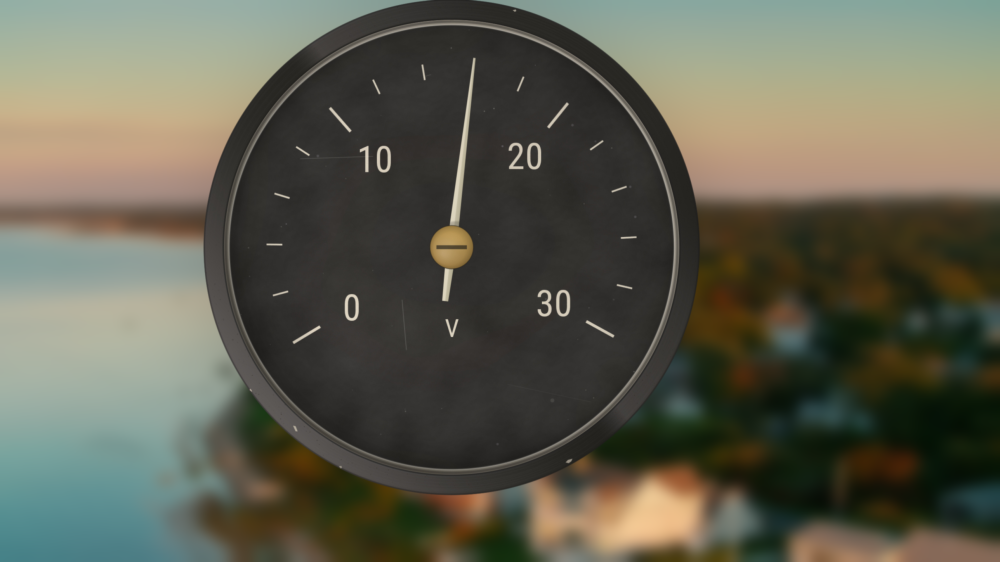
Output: 16,V
